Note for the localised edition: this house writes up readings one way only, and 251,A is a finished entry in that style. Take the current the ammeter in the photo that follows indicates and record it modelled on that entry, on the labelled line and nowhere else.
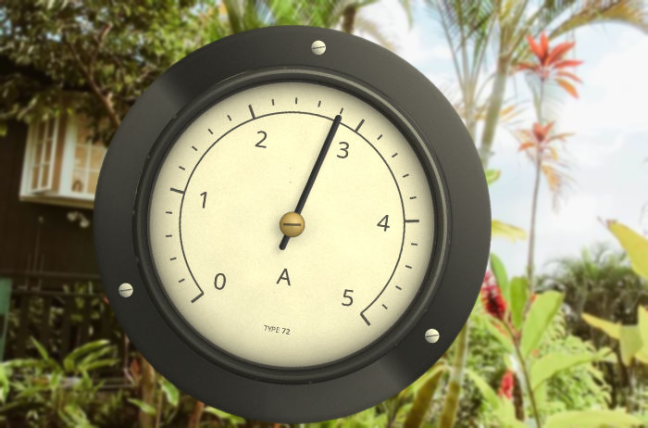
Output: 2.8,A
